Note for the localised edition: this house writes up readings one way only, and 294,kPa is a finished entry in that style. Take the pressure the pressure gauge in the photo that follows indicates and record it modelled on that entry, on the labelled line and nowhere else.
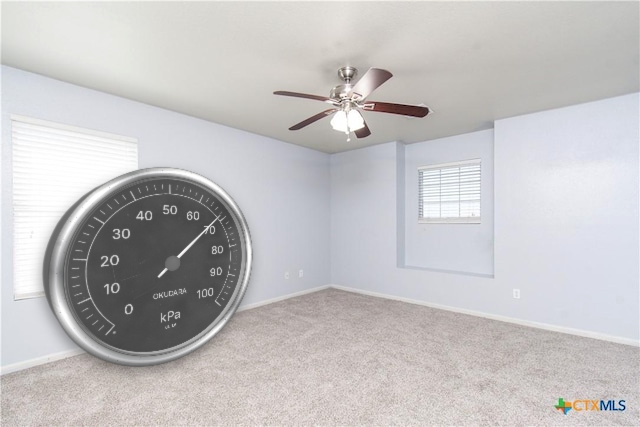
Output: 68,kPa
